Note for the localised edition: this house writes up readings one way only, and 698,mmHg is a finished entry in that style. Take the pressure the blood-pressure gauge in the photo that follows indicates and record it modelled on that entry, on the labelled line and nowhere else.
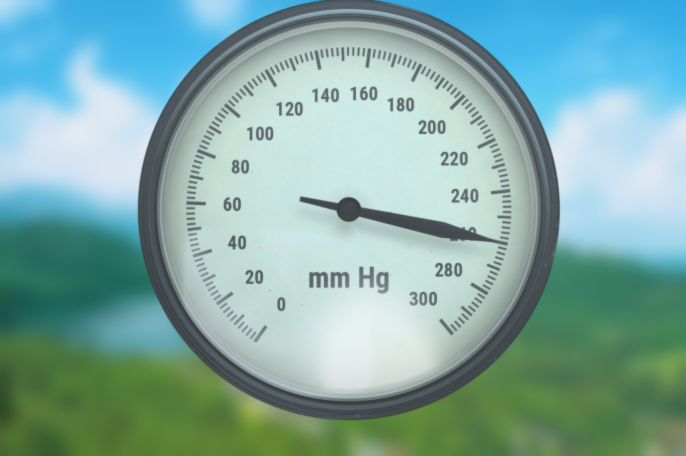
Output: 260,mmHg
